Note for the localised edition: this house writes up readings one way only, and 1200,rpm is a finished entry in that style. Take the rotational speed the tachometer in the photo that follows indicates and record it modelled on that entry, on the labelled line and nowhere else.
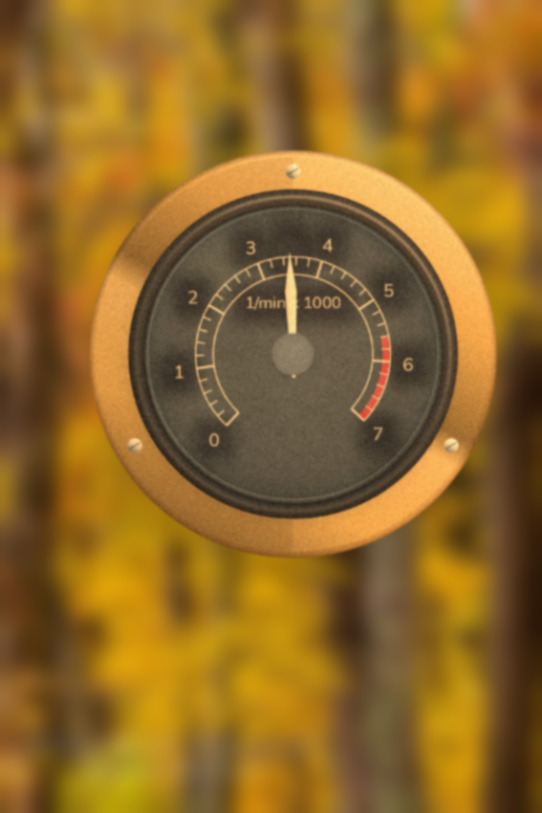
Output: 3500,rpm
